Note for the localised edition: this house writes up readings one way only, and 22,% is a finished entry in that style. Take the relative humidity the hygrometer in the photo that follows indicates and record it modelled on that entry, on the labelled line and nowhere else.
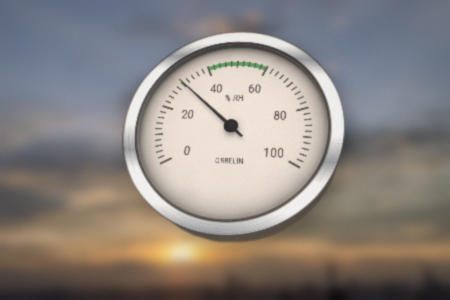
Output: 30,%
